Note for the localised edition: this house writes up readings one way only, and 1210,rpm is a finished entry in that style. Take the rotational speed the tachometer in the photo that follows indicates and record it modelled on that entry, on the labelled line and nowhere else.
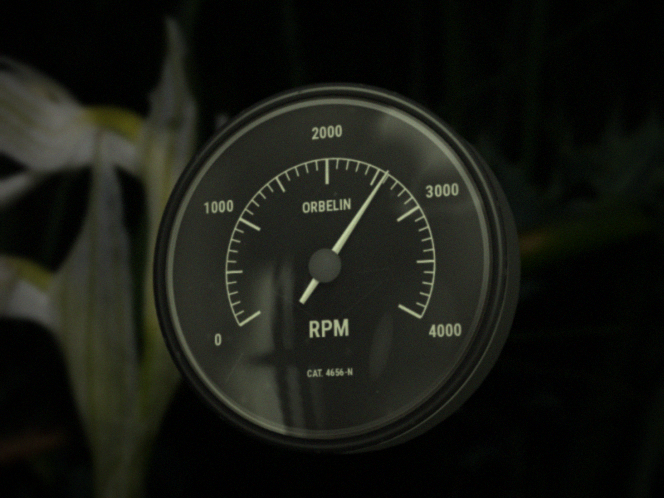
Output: 2600,rpm
